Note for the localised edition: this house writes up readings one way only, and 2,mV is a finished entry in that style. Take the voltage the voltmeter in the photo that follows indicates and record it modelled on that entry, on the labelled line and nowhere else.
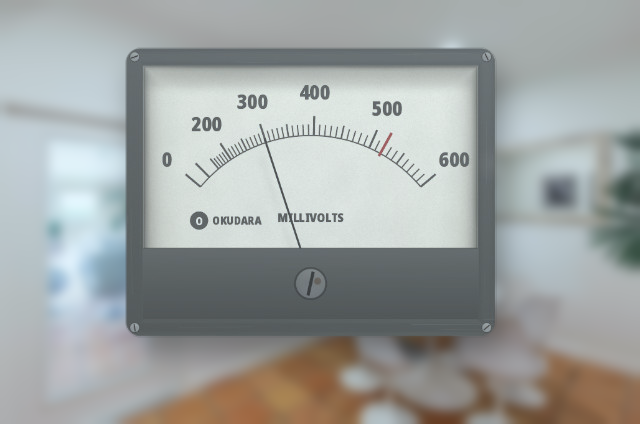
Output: 300,mV
